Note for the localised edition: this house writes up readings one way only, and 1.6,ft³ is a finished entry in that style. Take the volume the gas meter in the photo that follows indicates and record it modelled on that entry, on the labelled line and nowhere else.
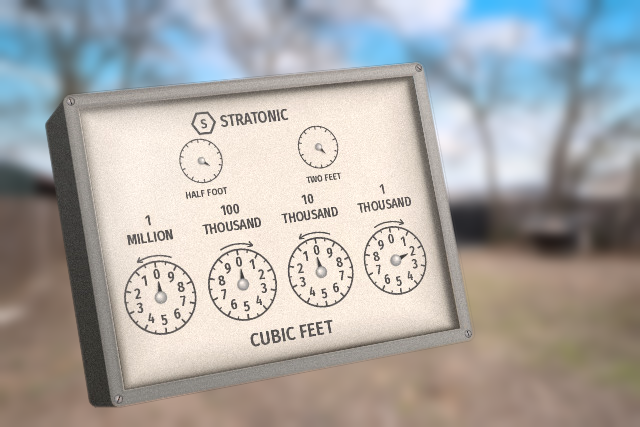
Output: 200,ft³
